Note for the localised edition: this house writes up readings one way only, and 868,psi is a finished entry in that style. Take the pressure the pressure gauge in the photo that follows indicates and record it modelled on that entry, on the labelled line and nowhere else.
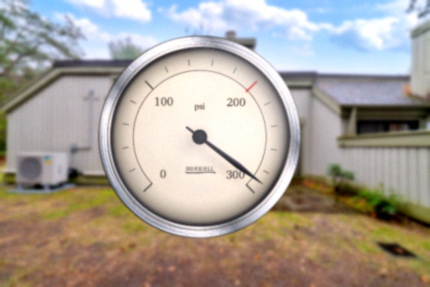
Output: 290,psi
